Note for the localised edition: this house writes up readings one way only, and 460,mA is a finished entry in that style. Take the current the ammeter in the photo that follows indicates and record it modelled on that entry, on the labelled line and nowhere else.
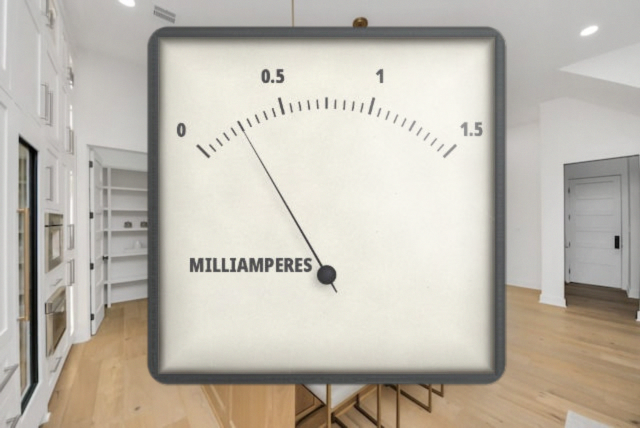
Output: 0.25,mA
